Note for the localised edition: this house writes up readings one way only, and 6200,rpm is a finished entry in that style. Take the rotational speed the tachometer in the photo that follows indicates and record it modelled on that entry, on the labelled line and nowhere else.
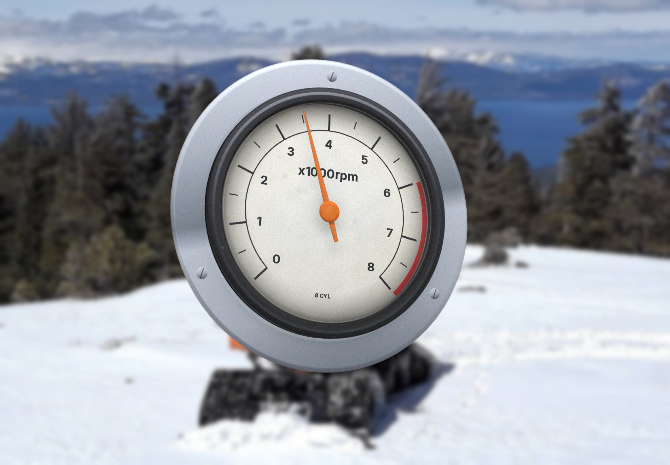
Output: 3500,rpm
